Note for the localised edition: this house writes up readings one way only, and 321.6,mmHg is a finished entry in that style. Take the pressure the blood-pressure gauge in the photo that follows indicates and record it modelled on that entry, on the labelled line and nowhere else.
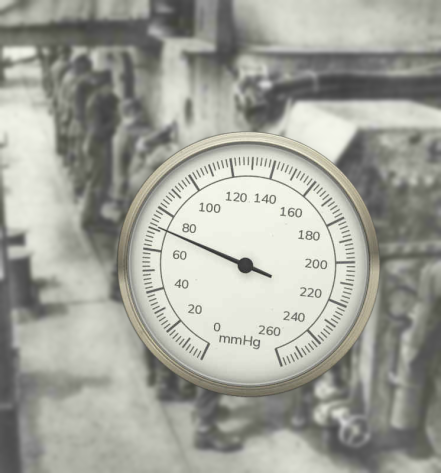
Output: 72,mmHg
